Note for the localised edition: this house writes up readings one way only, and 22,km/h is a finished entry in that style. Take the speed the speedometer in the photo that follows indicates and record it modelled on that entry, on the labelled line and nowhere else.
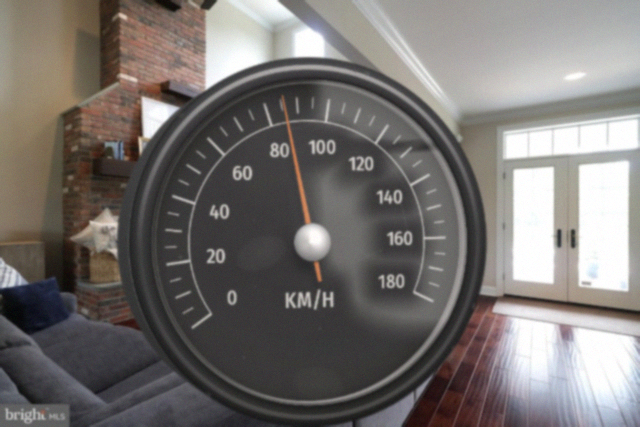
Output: 85,km/h
